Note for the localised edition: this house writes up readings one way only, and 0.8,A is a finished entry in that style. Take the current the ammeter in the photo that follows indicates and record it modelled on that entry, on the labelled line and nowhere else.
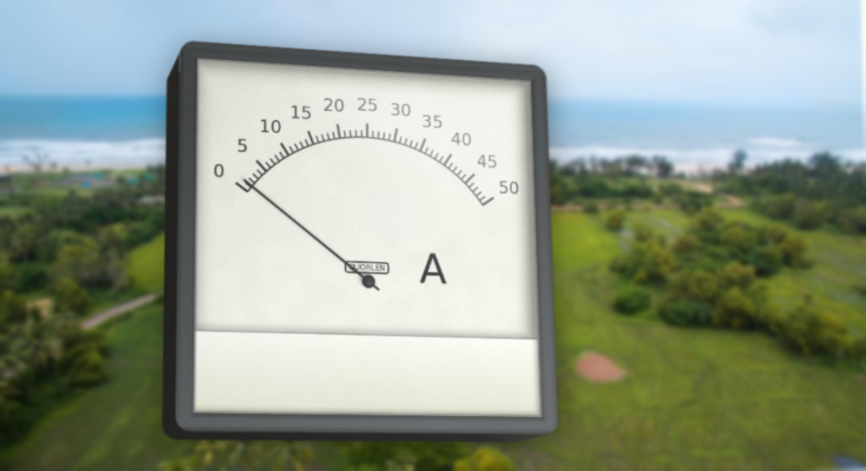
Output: 1,A
